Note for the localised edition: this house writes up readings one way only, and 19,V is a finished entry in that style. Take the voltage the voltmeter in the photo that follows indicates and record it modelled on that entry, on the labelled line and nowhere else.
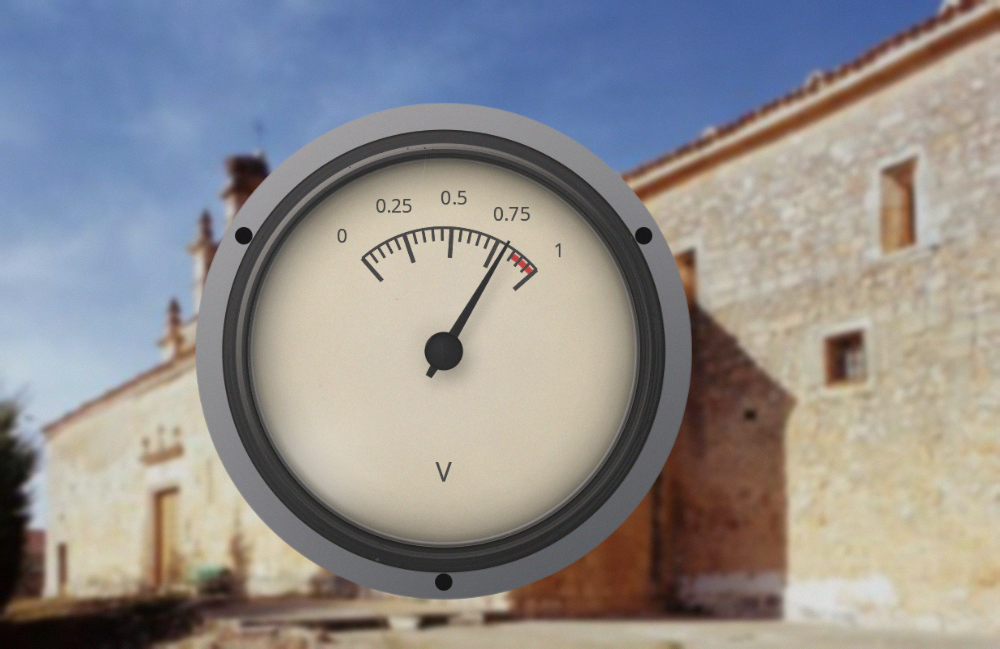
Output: 0.8,V
